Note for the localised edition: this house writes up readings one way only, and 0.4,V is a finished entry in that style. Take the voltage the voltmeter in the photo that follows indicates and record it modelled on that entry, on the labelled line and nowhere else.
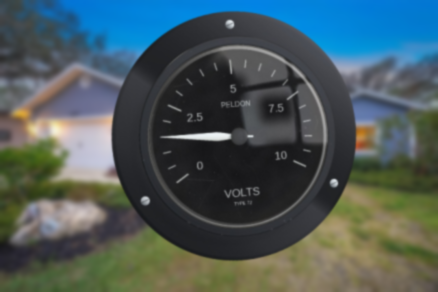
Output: 1.5,V
